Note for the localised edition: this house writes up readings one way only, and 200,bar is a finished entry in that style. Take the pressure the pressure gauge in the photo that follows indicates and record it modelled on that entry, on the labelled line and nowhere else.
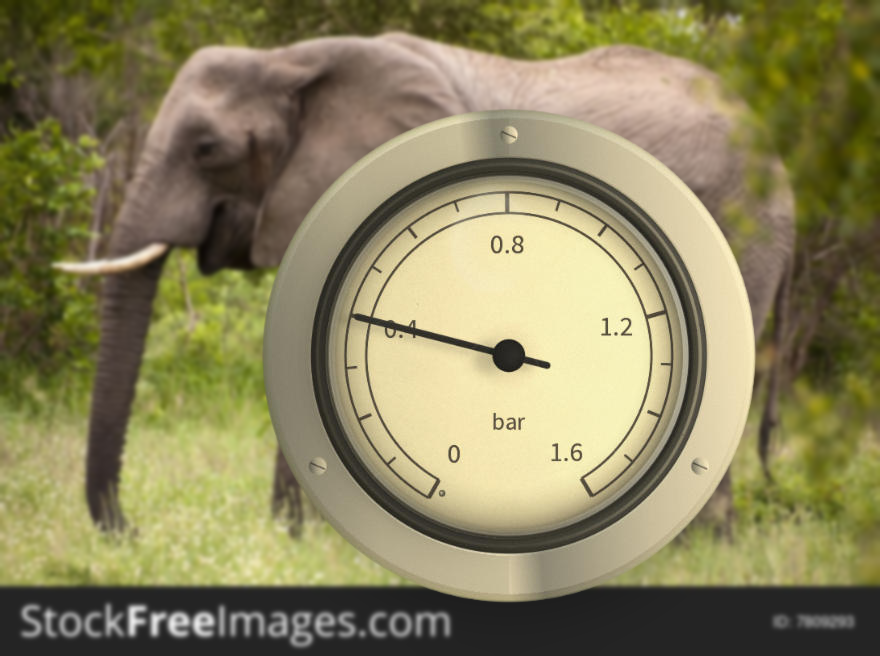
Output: 0.4,bar
